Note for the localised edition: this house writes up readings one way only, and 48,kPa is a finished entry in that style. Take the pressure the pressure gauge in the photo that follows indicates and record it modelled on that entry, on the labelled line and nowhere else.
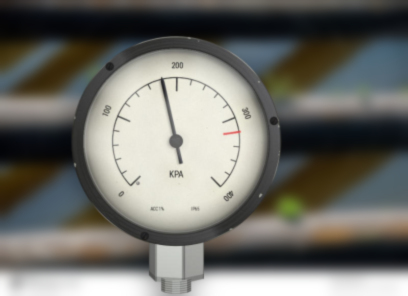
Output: 180,kPa
